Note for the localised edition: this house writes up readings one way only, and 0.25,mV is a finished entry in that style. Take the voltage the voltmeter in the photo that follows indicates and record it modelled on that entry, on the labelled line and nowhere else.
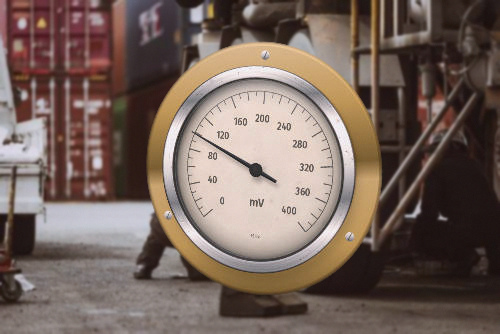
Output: 100,mV
